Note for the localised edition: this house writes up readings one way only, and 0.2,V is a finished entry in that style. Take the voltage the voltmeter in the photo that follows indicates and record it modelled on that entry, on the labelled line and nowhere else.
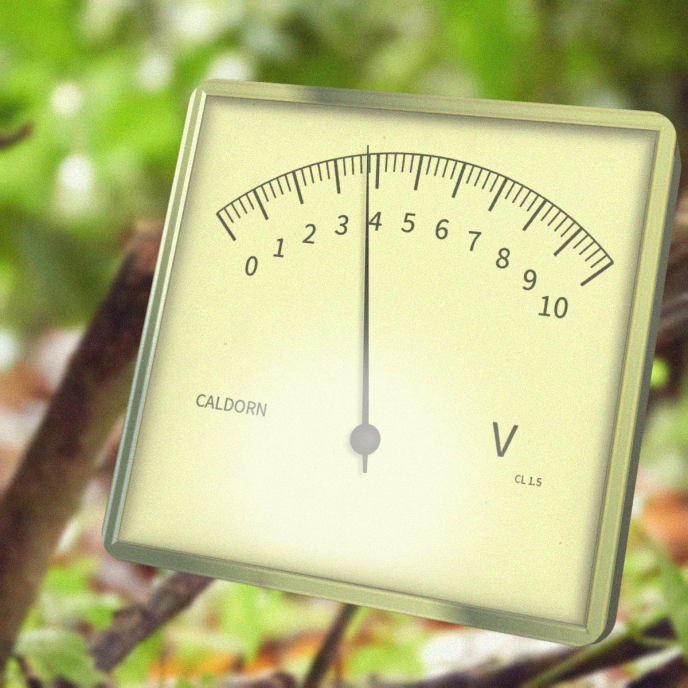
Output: 3.8,V
